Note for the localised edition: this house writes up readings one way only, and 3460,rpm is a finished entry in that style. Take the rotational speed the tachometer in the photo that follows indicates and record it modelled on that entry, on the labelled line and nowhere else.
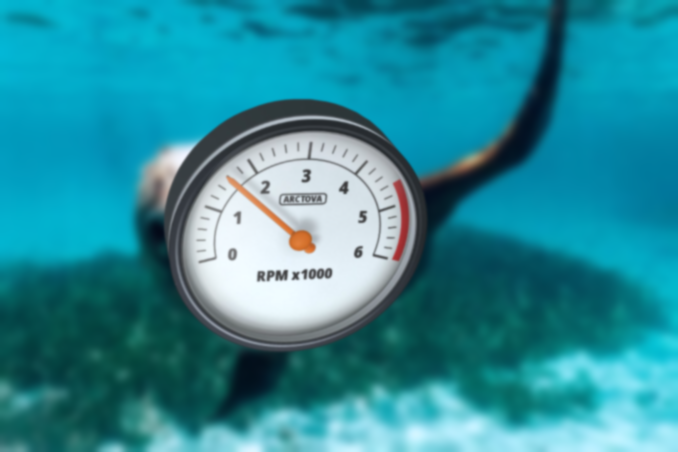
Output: 1600,rpm
